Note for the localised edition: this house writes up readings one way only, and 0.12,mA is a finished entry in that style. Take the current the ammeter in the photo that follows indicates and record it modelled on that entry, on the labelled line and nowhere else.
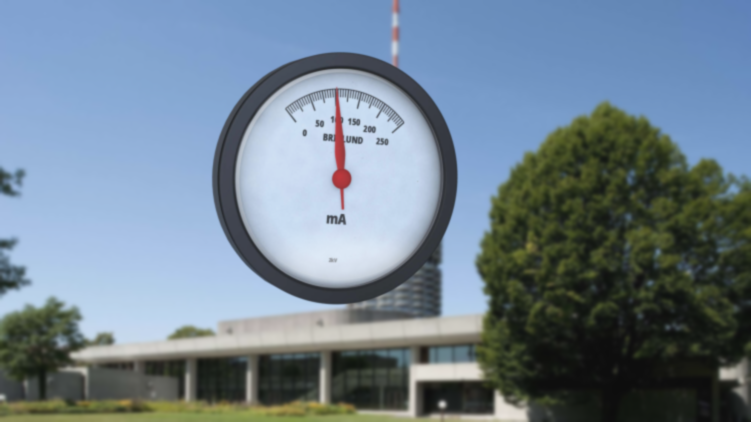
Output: 100,mA
